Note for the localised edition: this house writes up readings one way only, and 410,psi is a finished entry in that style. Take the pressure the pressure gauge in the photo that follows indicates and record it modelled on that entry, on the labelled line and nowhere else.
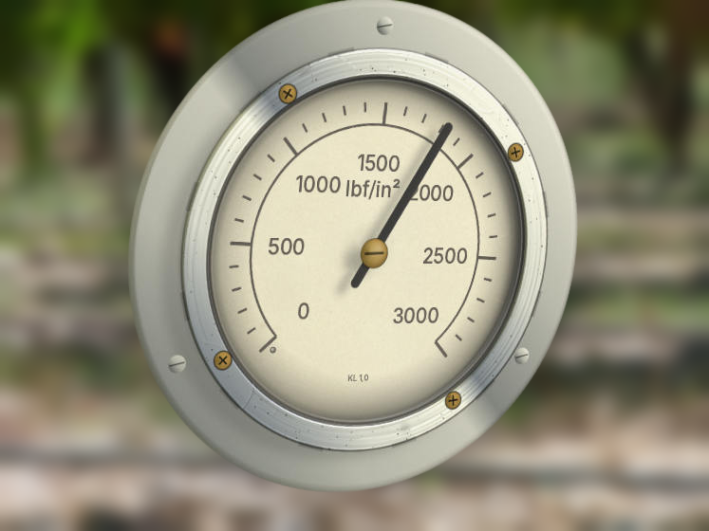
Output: 1800,psi
